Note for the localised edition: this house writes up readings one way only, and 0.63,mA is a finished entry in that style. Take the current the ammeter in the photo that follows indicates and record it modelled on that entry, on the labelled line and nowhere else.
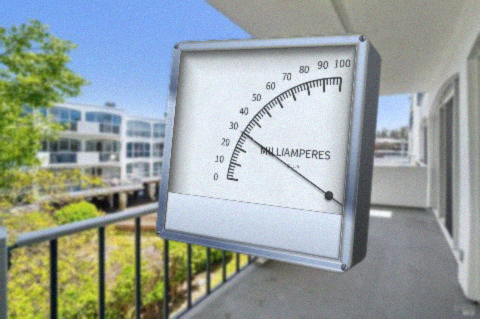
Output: 30,mA
